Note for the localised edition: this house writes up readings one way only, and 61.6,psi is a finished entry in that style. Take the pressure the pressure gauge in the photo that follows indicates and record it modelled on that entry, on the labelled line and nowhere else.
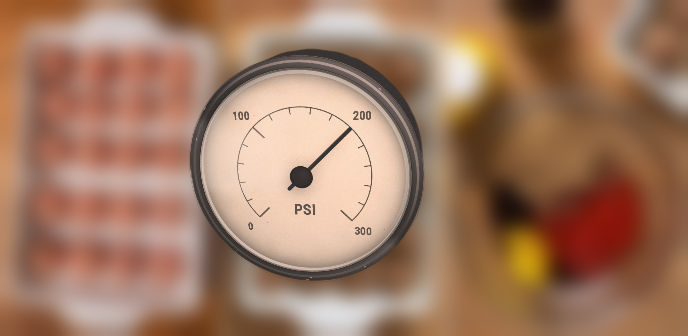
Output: 200,psi
